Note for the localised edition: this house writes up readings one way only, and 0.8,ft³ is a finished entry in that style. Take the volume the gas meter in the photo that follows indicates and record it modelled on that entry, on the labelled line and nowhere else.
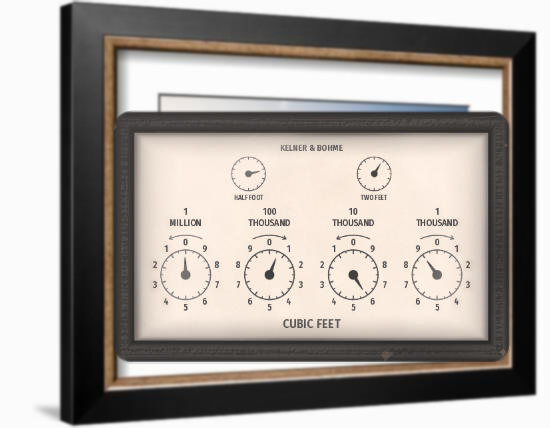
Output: 5900,ft³
